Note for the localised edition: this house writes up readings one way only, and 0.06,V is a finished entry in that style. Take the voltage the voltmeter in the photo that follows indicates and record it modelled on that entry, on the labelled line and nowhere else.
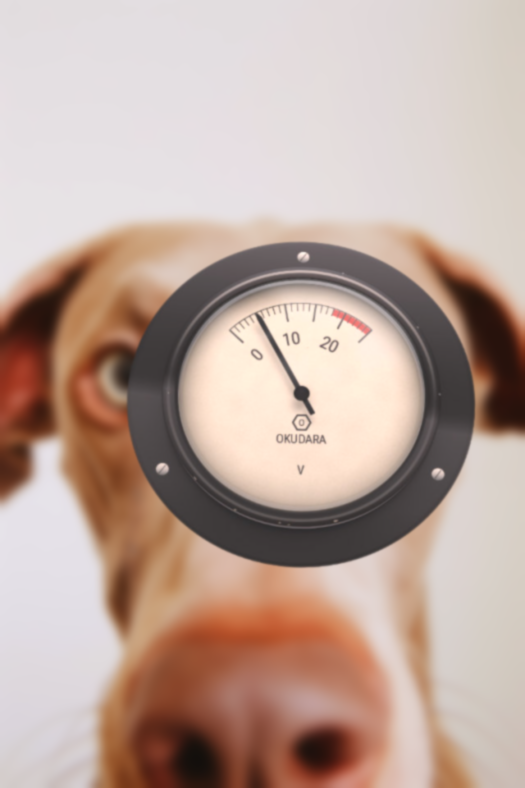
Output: 5,V
